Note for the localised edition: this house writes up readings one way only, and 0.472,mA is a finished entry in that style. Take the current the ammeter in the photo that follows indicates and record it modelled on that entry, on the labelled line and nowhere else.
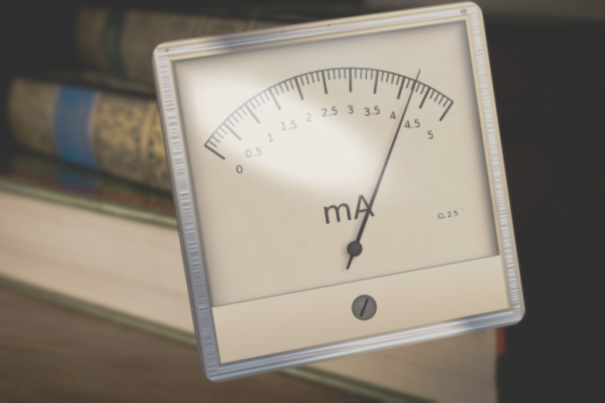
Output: 4.2,mA
